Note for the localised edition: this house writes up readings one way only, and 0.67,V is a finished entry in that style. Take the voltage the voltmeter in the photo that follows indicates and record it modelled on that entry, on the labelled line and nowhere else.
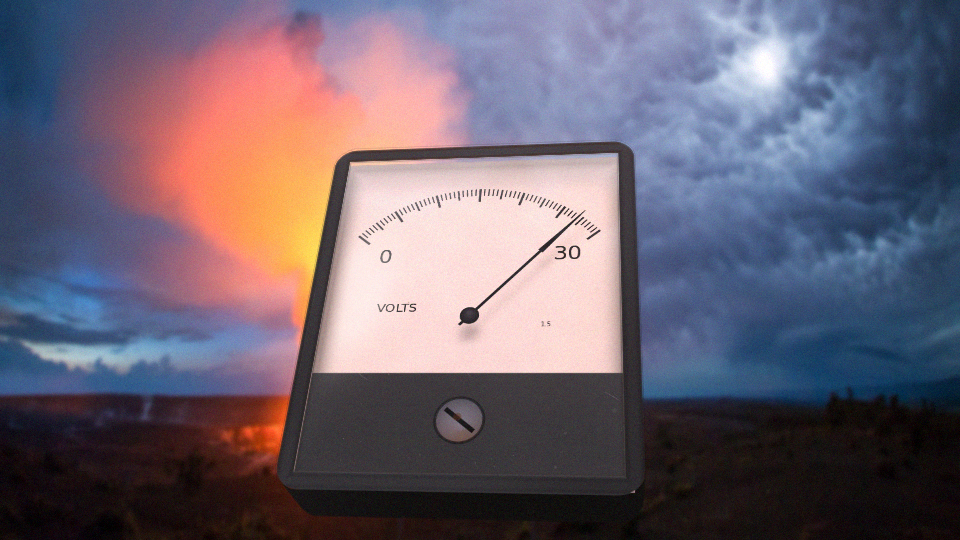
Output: 27.5,V
